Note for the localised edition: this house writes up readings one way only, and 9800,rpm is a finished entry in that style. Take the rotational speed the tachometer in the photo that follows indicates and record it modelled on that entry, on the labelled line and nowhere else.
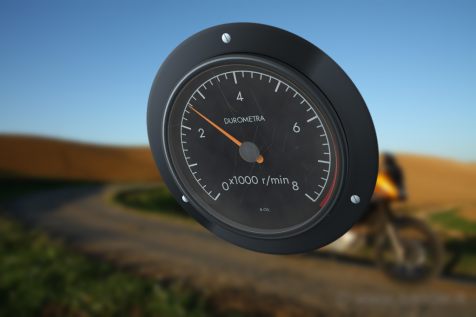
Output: 2600,rpm
